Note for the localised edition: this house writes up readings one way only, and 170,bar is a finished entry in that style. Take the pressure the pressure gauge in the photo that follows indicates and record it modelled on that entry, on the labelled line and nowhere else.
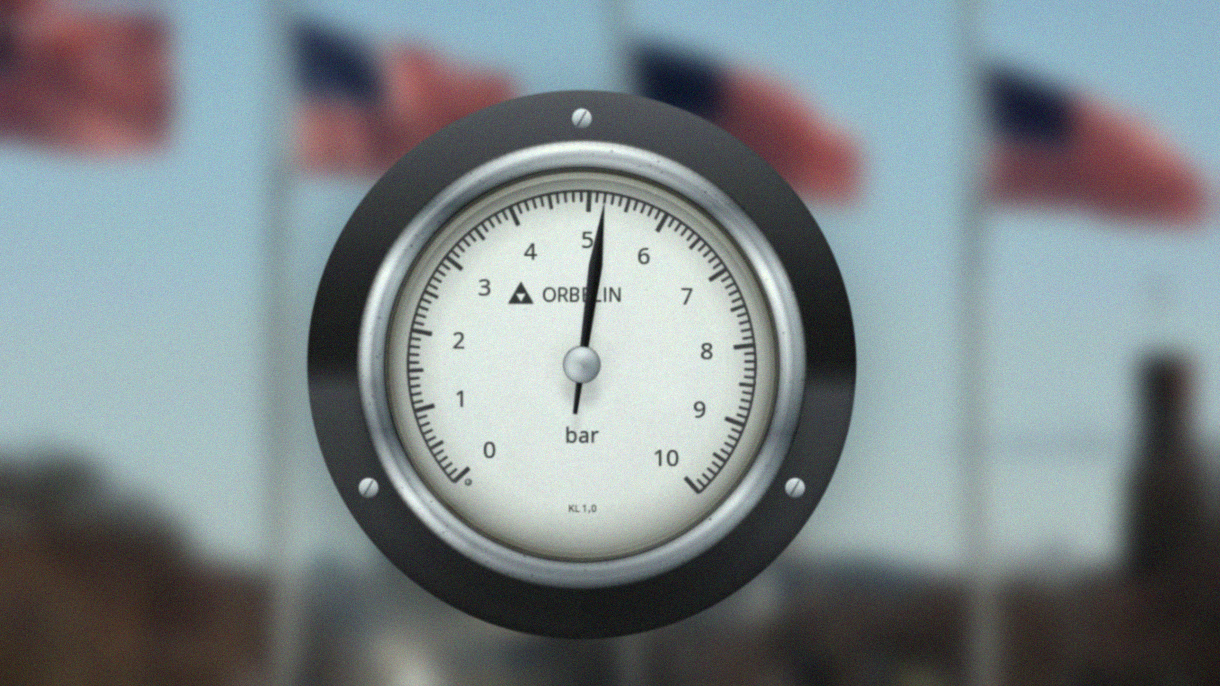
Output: 5.2,bar
